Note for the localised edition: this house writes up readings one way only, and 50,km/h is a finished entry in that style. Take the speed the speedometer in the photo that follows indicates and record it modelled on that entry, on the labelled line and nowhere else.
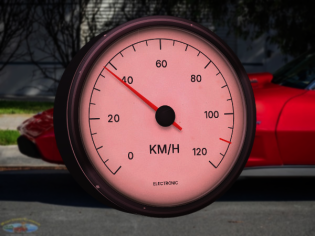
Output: 37.5,km/h
